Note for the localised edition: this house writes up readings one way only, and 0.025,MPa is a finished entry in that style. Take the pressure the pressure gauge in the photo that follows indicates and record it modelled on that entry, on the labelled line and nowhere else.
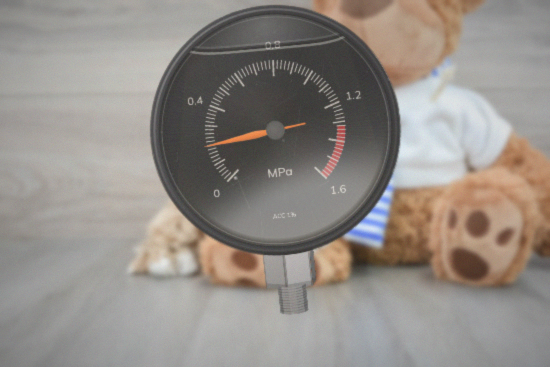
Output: 0.2,MPa
